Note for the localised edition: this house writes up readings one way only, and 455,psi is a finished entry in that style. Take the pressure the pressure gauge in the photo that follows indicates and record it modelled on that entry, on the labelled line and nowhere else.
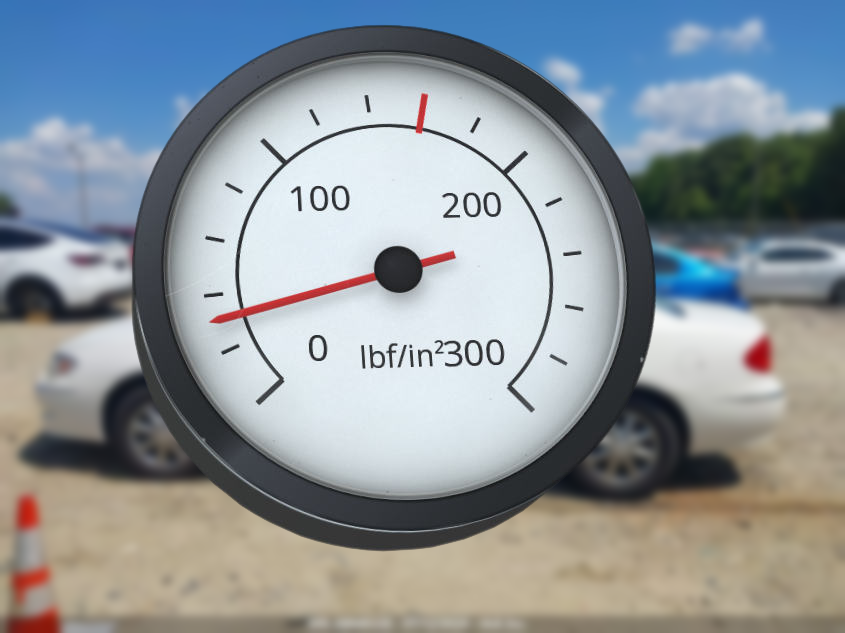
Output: 30,psi
